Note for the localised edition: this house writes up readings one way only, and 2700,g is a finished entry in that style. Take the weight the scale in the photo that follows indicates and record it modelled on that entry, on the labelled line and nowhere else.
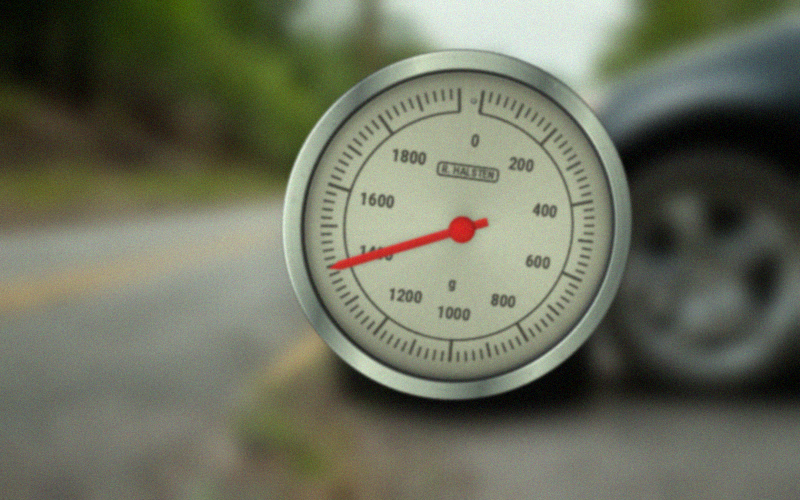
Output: 1400,g
